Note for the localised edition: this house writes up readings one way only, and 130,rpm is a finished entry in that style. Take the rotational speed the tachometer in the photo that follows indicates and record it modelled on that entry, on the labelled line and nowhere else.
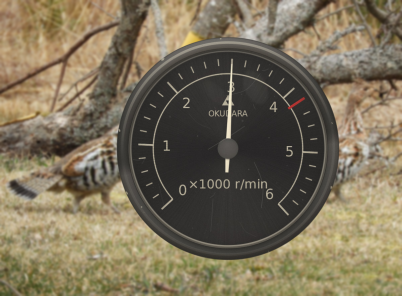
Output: 3000,rpm
